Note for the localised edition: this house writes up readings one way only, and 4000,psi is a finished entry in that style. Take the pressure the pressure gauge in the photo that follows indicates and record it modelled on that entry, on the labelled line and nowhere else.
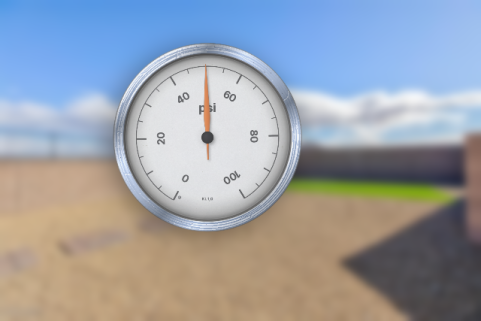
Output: 50,psi
